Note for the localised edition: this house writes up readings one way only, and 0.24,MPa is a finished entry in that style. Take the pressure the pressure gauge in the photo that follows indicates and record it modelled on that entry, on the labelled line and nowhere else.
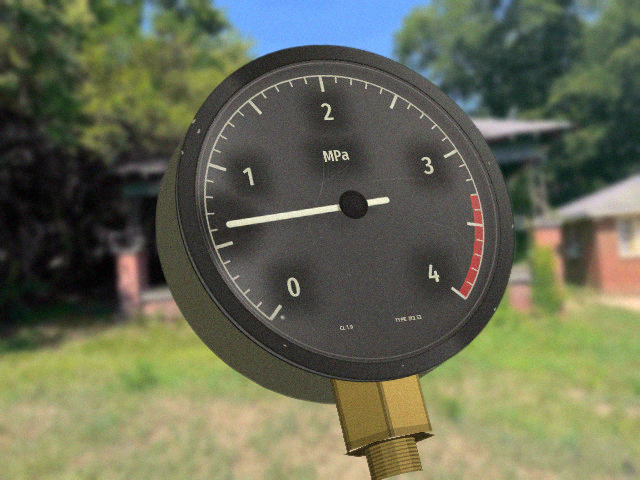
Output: 0.6,MPa
